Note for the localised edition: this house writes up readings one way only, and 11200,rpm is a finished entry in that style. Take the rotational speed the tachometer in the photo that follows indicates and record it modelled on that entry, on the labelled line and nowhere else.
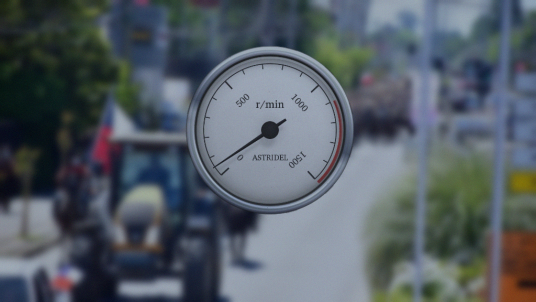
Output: 50,rpm
